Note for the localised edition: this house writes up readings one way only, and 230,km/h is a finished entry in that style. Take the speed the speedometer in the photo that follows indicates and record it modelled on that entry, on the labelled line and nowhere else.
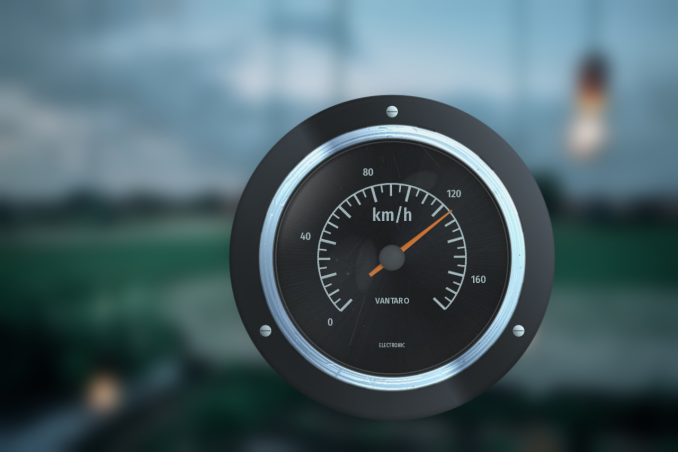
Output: 125,km/h
